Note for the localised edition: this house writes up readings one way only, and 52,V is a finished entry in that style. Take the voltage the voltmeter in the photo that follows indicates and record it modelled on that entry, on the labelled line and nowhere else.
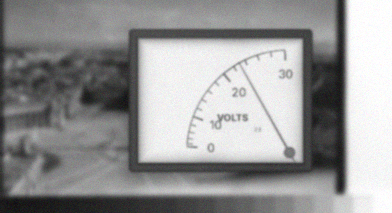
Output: 23,V
